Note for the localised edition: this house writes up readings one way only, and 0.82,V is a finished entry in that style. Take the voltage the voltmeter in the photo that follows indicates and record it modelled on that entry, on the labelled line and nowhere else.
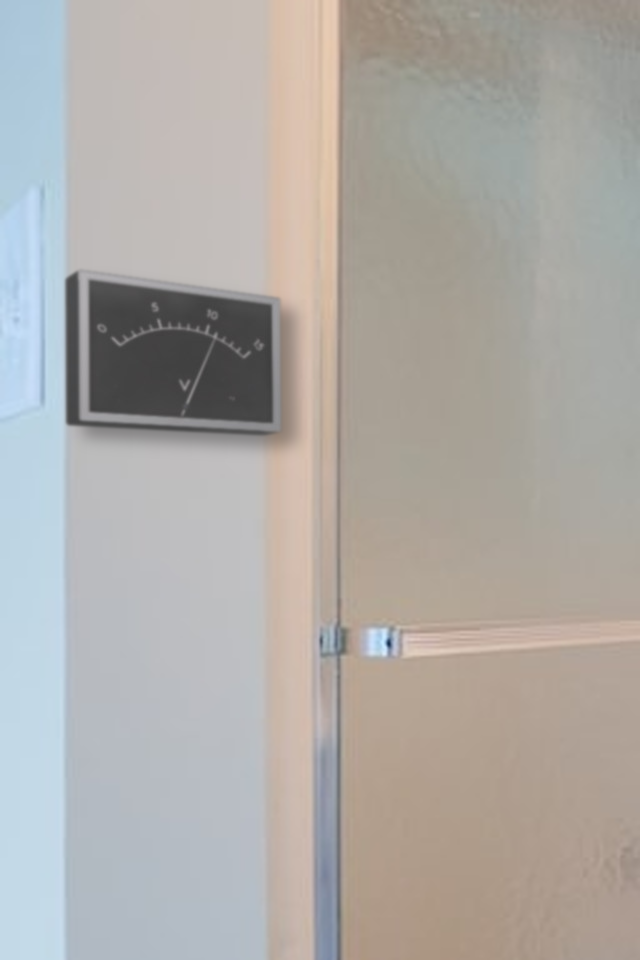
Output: 11,V
